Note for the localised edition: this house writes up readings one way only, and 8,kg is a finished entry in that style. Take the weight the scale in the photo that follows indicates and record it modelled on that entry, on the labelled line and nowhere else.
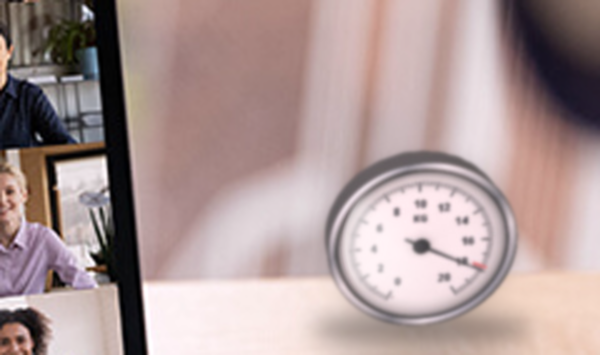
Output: 18,kg
